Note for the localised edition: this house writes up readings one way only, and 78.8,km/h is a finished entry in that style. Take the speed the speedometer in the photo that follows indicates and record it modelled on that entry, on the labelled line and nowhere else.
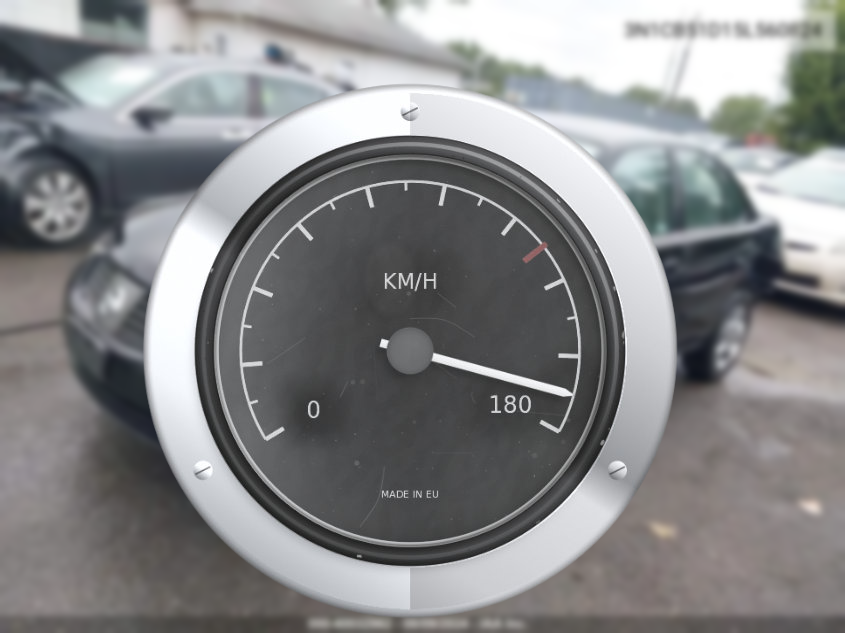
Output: 170,km/h
